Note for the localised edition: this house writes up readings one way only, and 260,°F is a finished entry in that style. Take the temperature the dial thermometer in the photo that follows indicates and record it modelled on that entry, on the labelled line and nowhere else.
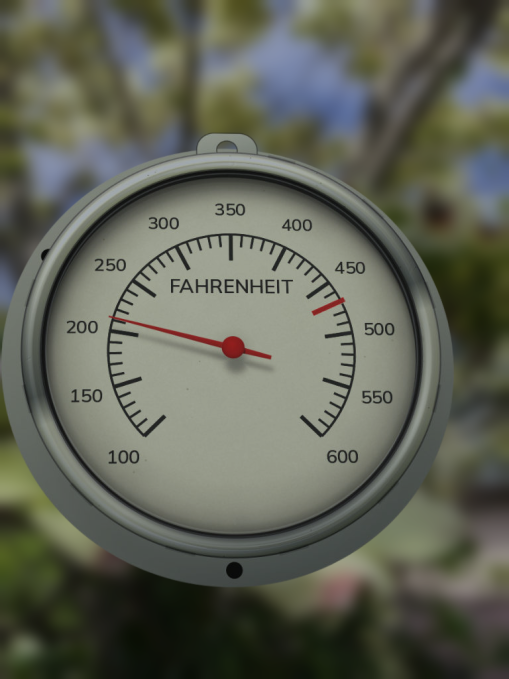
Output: 210,°F
